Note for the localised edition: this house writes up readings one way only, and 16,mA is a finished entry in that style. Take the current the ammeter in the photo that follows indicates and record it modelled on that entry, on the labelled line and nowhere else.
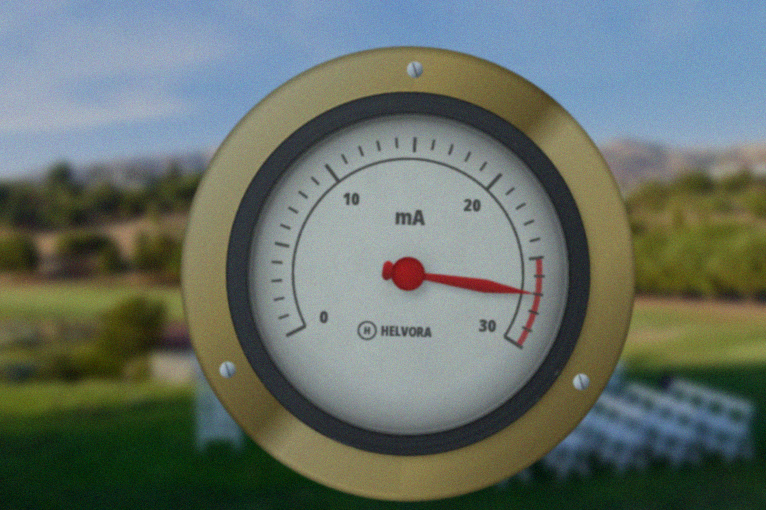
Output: 27,mA
